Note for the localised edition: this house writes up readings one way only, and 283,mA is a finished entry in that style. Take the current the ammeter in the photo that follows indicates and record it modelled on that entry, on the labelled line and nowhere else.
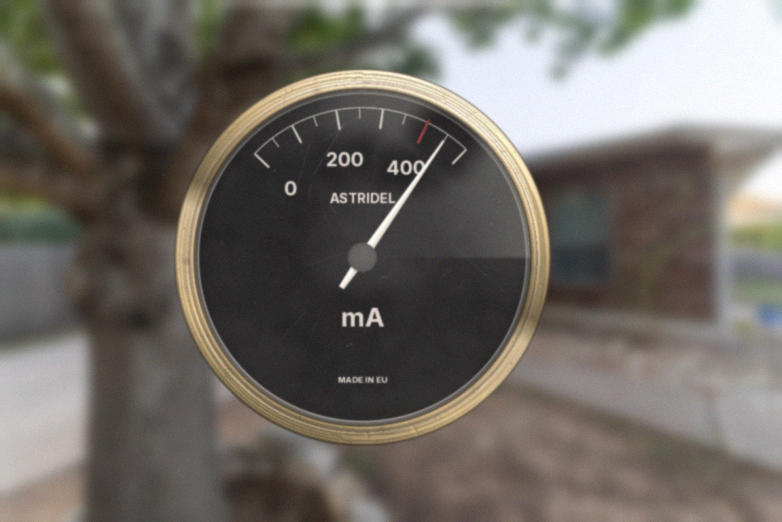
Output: 450,mA
